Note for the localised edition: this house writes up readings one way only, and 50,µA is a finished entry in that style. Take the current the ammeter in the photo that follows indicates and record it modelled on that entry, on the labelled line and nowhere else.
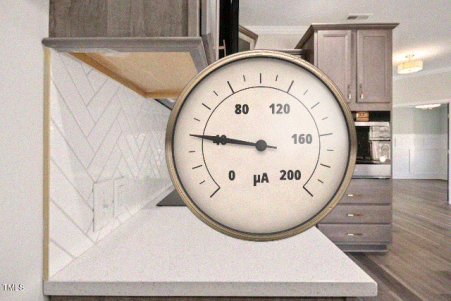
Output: 40,µA
